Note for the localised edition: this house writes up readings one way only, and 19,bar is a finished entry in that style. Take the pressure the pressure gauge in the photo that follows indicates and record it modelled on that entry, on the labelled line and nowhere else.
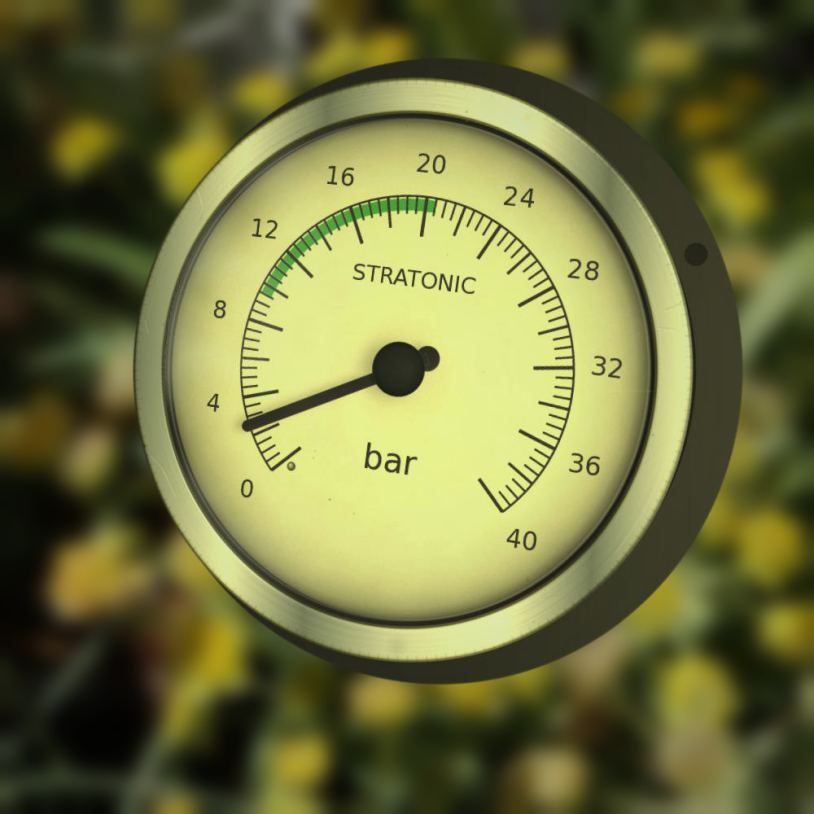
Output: 2.5,bar
